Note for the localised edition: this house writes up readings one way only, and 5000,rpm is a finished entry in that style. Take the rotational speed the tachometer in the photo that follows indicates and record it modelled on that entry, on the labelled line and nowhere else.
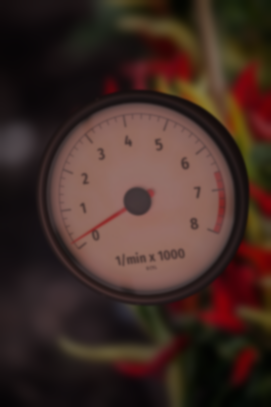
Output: 200,rpm
